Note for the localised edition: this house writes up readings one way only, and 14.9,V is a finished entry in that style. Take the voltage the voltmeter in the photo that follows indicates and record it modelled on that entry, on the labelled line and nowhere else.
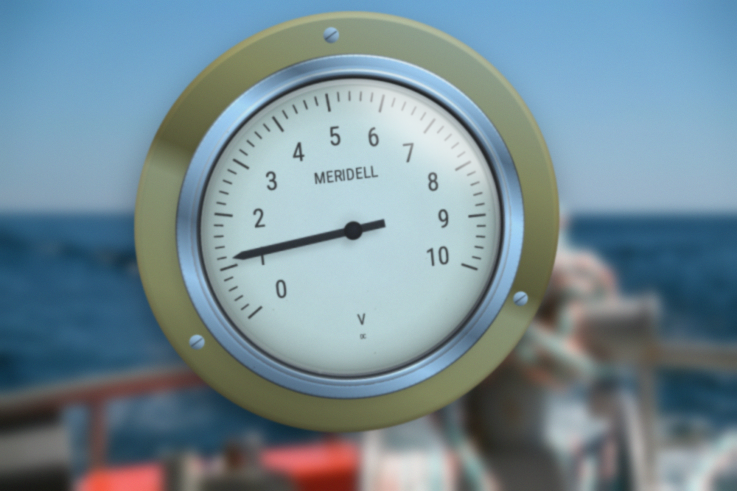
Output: 1.2,V
